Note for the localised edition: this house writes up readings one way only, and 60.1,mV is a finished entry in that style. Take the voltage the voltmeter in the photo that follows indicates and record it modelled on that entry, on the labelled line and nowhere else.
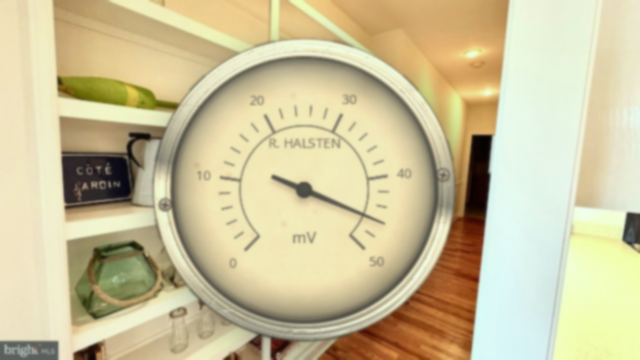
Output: 46,mV
